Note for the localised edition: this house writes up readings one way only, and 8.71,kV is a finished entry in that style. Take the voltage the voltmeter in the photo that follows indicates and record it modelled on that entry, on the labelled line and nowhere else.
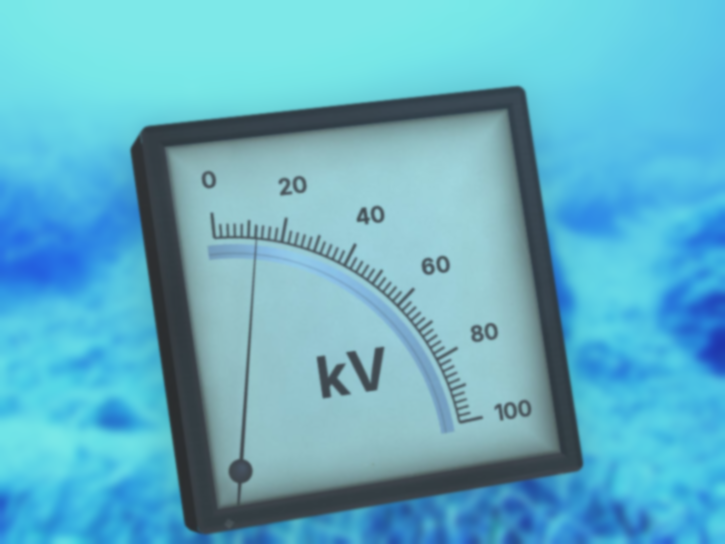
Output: 12,kV
